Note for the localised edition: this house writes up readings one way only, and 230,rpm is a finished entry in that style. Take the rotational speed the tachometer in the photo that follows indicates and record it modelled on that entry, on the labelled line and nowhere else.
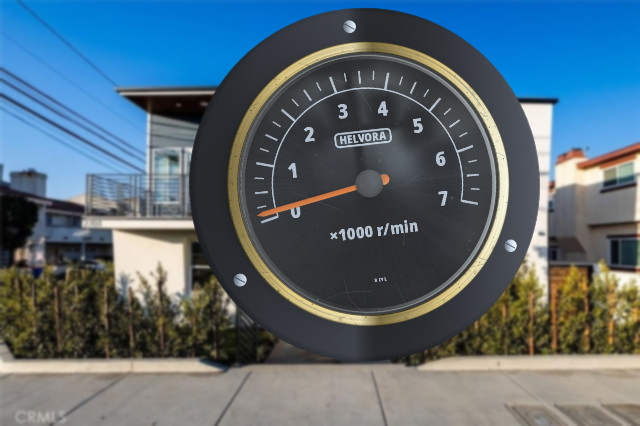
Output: 125,rpm
